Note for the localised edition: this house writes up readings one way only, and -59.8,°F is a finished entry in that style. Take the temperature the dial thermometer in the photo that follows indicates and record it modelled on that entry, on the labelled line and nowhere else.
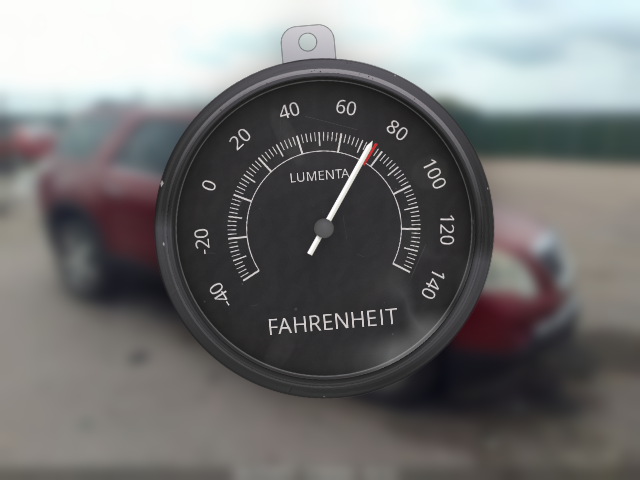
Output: 74,°F
